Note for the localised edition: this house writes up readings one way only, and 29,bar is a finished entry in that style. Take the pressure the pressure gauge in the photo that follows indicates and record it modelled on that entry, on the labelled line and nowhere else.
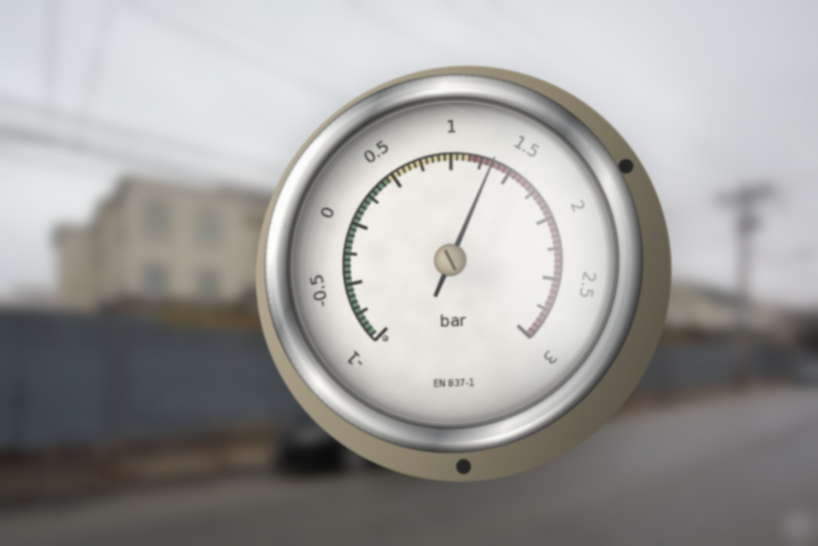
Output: 1.35,bar
